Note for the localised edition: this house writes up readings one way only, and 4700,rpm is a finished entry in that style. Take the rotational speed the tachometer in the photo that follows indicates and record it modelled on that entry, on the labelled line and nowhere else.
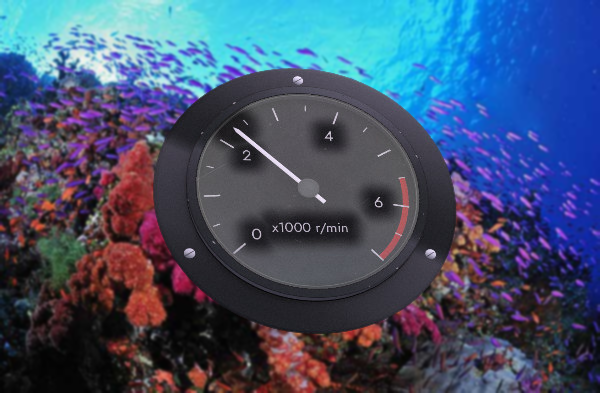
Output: 2250,rpm
